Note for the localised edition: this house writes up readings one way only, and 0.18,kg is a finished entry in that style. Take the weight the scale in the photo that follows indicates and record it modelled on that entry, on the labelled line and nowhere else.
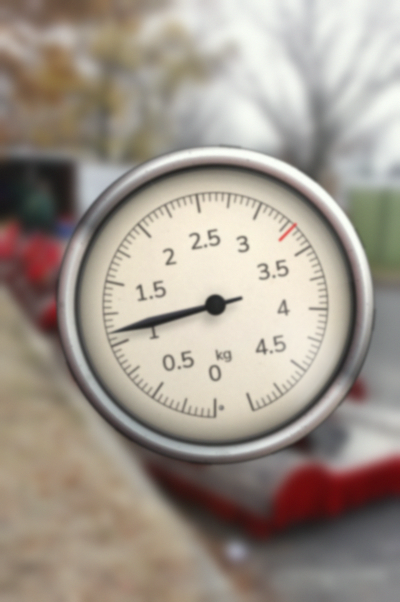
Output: 1.1,kg
